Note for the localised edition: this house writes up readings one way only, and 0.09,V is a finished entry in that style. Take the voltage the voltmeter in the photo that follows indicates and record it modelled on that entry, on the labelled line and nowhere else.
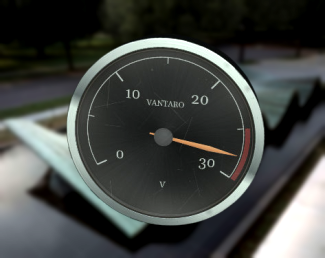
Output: 27.5,V
